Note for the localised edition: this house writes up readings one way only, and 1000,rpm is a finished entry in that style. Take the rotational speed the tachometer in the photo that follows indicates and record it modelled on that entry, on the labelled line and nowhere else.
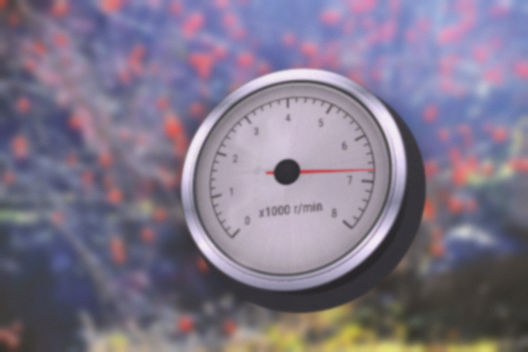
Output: 6800,rpm
